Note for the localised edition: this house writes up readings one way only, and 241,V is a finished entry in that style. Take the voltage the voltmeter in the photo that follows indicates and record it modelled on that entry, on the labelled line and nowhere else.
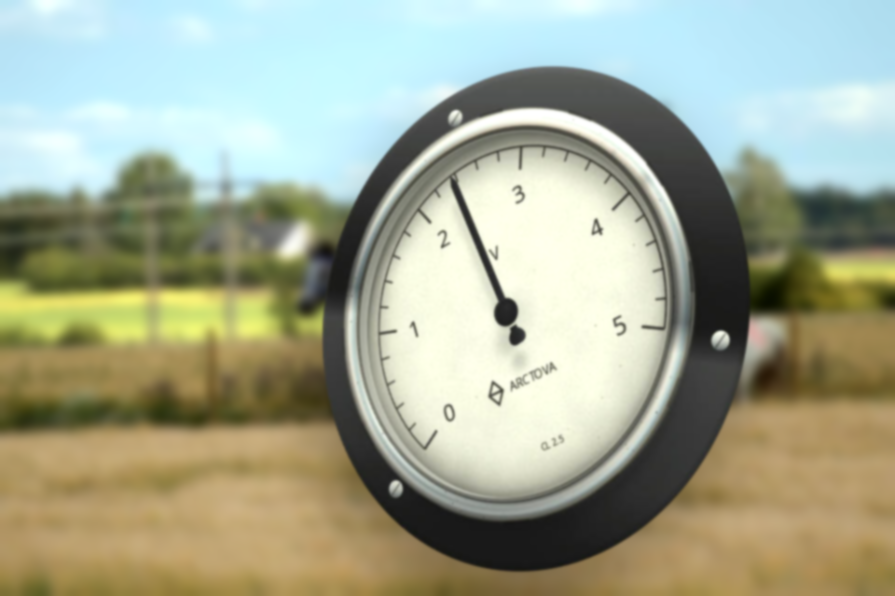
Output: 2.4,V
